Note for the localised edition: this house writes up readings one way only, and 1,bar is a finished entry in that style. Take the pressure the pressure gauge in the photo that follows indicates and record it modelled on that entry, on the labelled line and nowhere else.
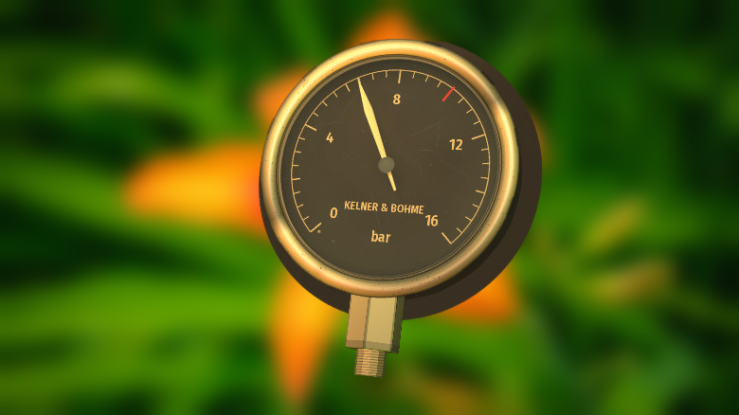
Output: 6.5,bar
